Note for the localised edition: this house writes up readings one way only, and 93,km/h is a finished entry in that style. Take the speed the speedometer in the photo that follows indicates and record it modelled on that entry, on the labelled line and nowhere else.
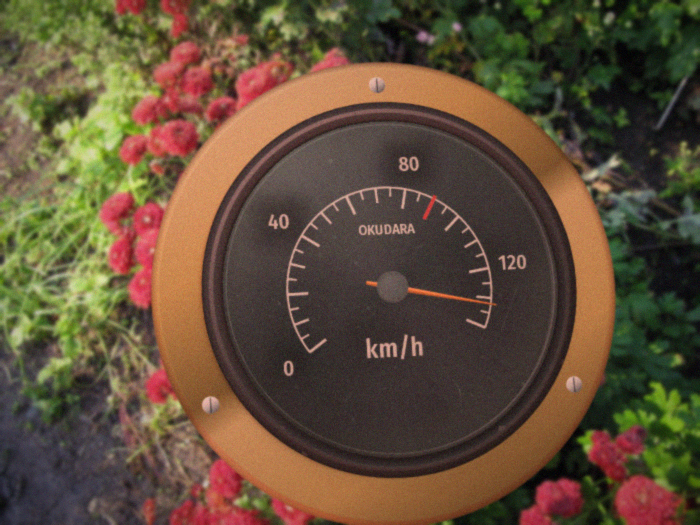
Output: 132.5,km/h
